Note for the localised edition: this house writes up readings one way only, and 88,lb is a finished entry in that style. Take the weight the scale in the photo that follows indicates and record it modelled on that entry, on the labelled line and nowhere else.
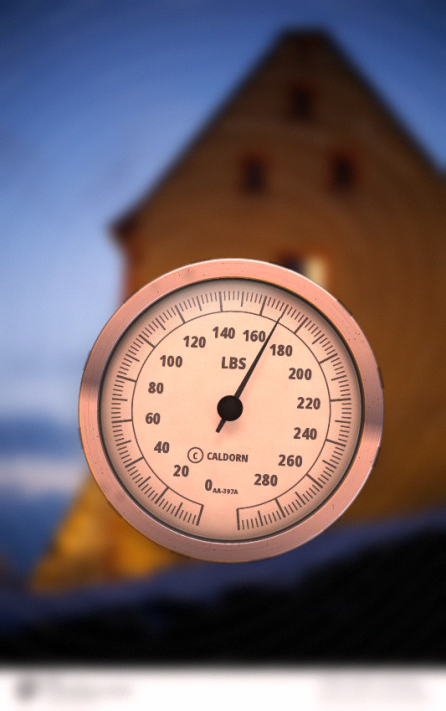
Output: 170,lb
